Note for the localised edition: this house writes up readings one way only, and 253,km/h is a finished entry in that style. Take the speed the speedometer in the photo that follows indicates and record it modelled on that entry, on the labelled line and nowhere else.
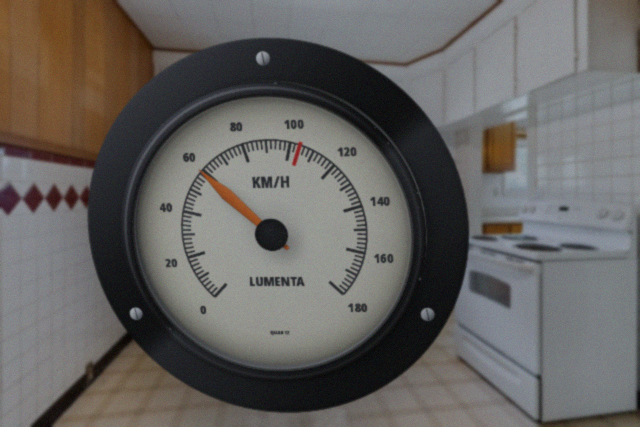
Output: 60,km/h
